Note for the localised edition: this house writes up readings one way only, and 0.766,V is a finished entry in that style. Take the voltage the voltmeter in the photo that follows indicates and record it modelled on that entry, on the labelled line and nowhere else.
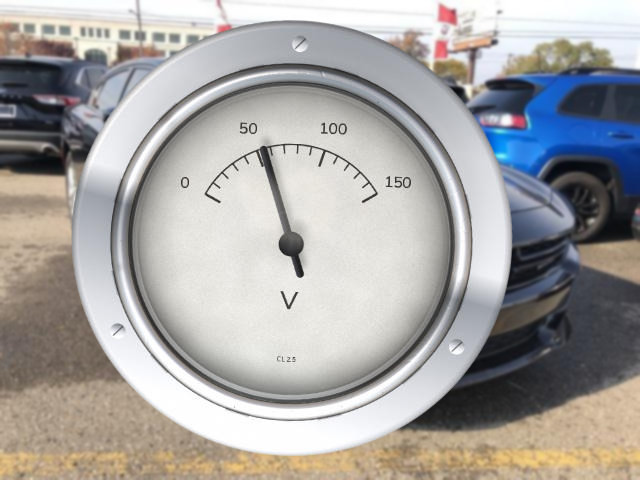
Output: 55,V
